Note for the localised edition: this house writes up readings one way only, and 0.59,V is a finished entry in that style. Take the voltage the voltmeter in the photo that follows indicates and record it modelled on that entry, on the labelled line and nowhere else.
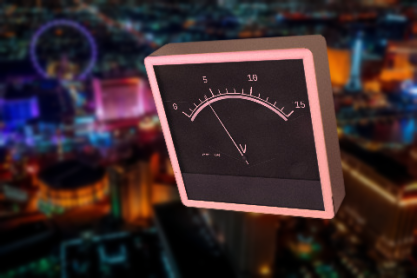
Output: 4,V
